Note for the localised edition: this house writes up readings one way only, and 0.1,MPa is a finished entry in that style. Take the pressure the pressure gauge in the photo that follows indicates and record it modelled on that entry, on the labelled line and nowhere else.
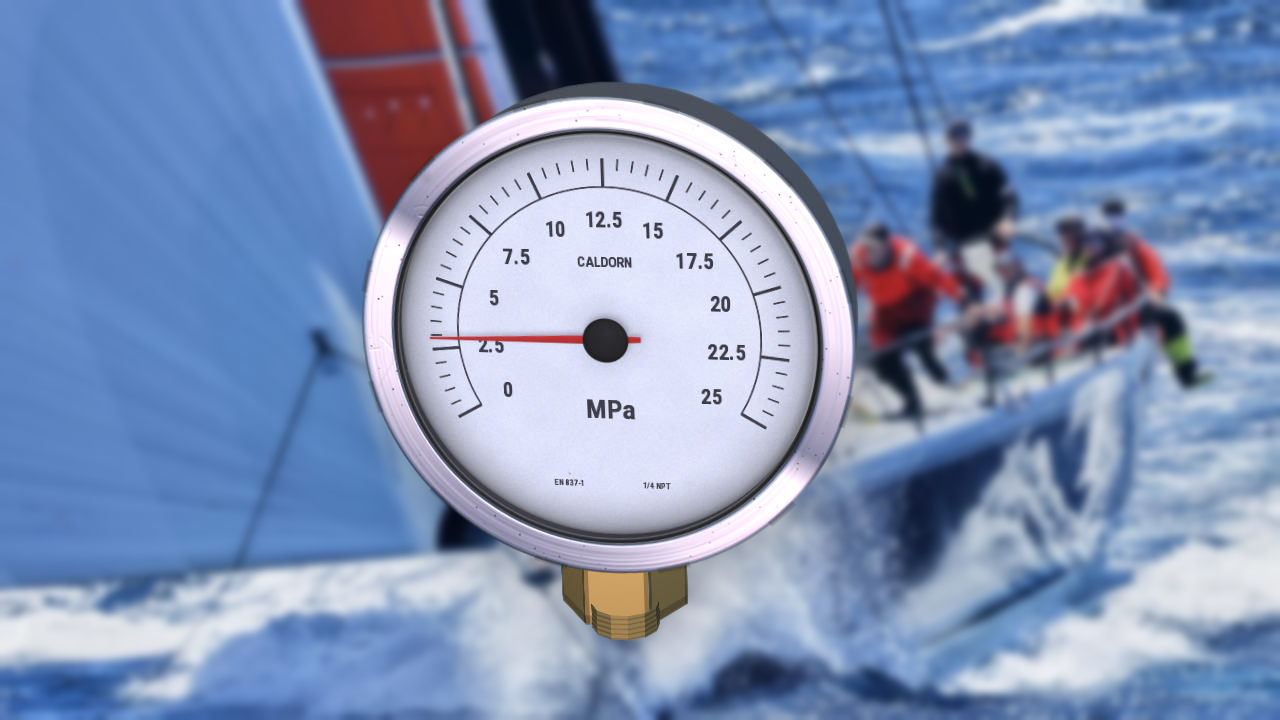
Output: 3,MPa
